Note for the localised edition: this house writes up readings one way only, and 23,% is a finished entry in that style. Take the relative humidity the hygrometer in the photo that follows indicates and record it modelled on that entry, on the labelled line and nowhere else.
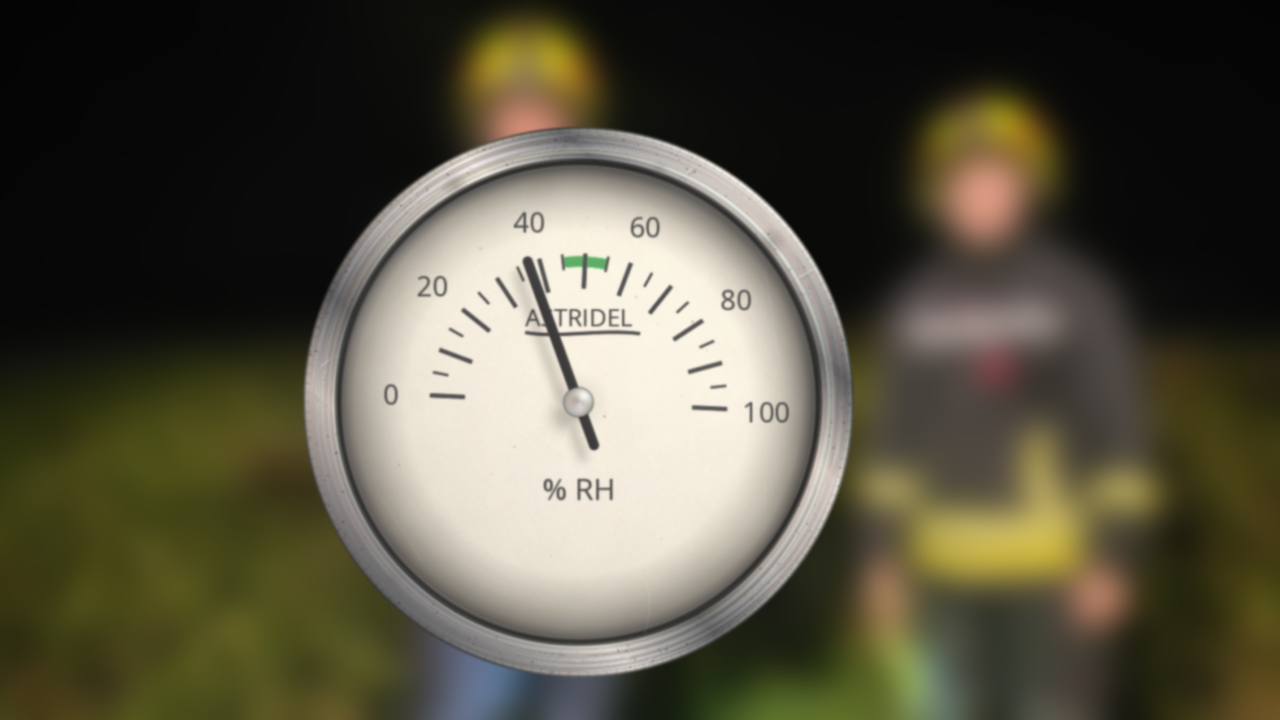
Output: 37.5,%
